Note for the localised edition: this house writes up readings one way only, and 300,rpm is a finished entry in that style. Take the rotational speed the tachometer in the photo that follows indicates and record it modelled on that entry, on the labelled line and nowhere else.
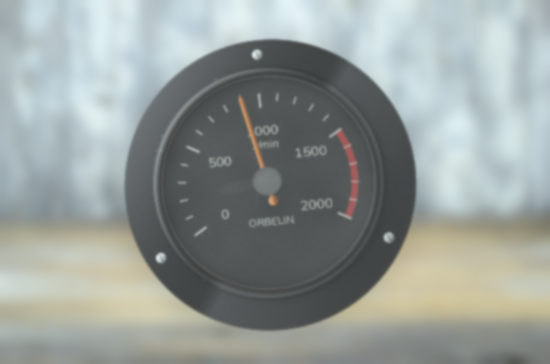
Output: 900,rpm
